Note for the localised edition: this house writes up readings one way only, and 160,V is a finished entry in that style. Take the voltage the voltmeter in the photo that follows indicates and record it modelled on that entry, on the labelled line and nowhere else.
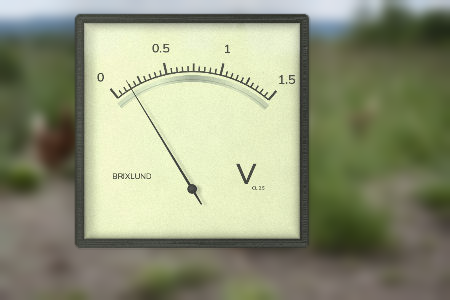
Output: 0.15,V
